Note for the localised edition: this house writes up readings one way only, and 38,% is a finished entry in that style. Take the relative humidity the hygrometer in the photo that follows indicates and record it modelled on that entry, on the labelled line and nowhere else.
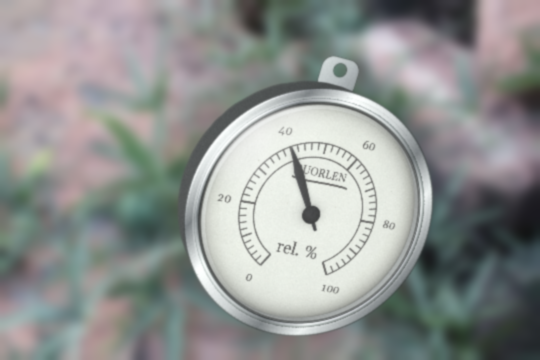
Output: 40,%
